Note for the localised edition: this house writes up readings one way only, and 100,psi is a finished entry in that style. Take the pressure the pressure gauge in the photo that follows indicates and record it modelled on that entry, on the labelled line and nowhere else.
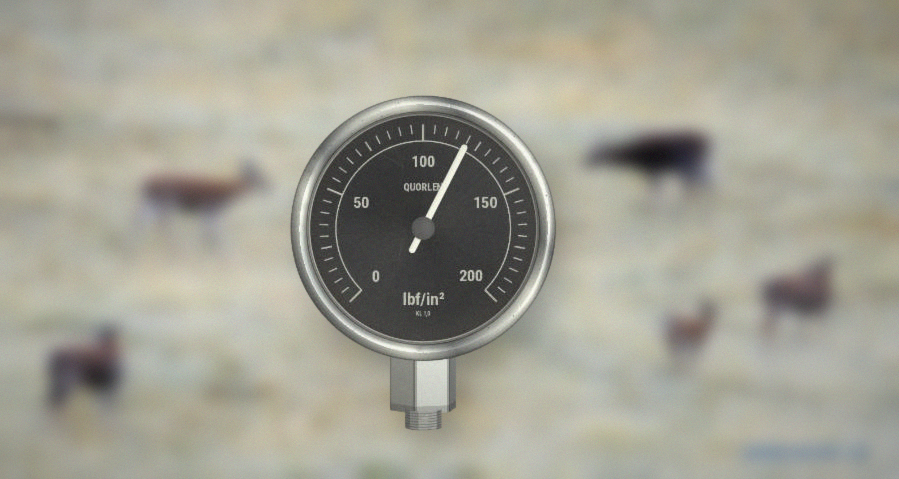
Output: 120,psi
